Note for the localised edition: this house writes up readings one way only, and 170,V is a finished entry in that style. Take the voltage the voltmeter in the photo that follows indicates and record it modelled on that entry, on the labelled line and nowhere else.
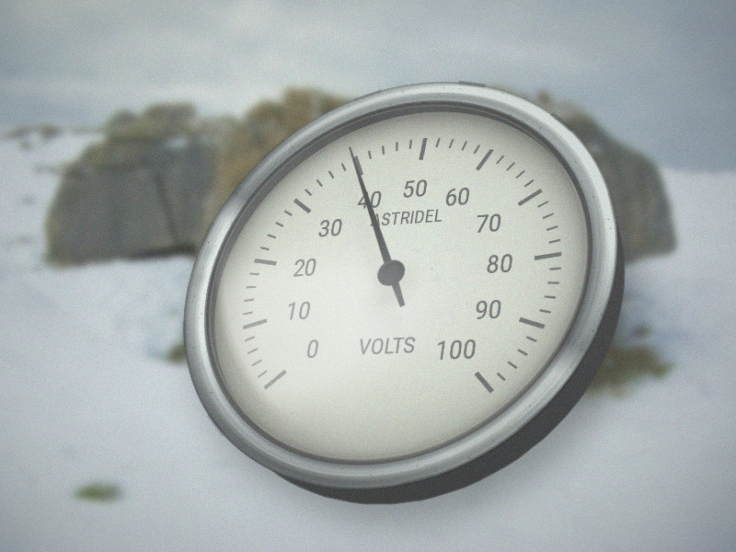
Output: 40,V
